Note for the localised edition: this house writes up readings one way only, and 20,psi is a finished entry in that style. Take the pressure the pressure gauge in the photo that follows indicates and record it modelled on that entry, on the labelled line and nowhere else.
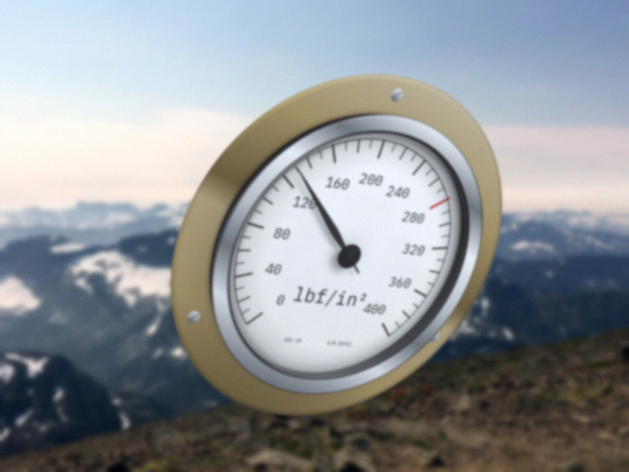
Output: 130,psi
